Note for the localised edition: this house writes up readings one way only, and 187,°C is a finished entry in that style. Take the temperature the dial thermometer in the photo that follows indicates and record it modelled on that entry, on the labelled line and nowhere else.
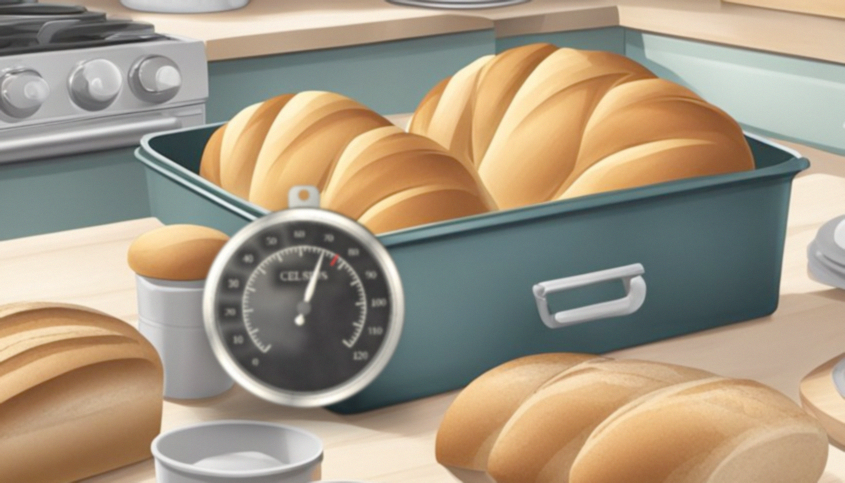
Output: 70,°C
